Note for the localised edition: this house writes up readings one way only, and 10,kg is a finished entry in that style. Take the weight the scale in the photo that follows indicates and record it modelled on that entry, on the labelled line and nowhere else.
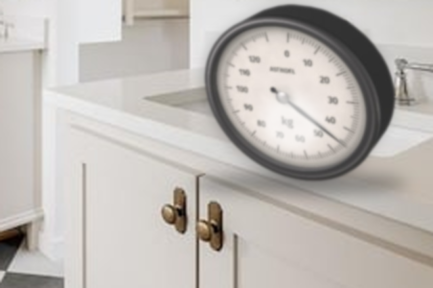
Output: 45,kg
